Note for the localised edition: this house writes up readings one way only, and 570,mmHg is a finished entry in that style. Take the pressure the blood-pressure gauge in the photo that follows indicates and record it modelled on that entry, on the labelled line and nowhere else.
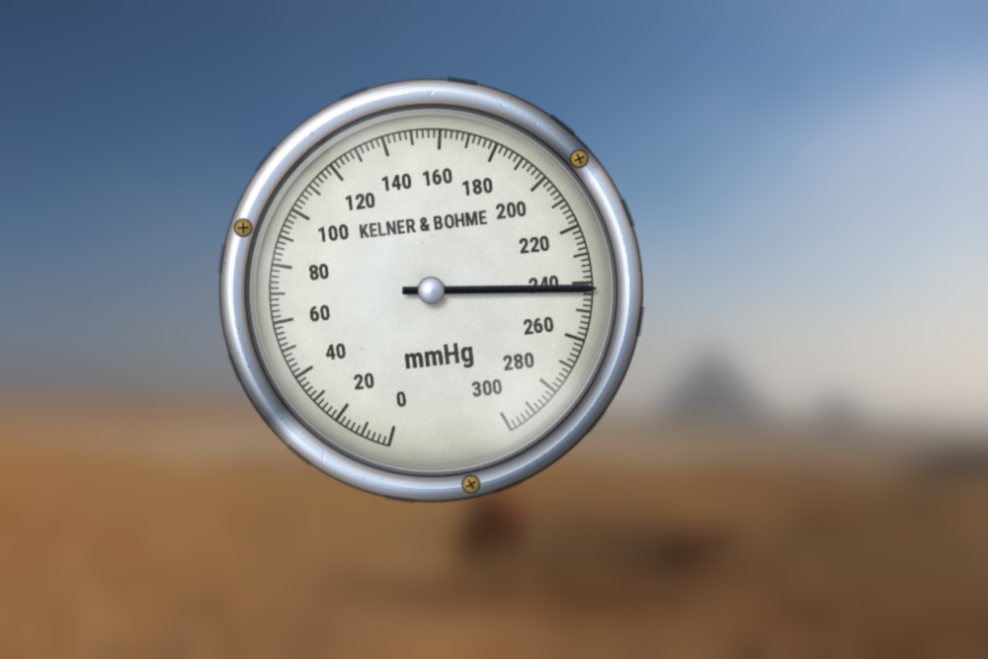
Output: 242,mmHg
